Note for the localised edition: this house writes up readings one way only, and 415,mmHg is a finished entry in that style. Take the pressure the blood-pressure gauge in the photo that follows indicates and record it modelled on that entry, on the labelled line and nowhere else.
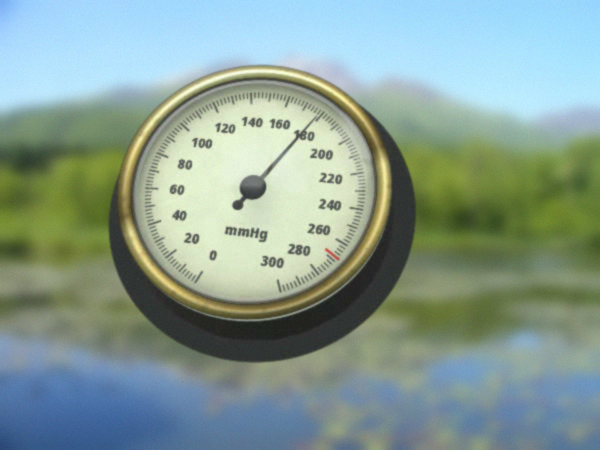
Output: 180,mmHg
